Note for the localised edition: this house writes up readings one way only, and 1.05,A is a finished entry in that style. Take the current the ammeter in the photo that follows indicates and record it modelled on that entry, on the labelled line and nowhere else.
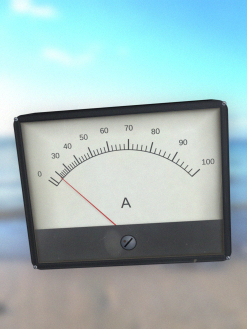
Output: 20,A
